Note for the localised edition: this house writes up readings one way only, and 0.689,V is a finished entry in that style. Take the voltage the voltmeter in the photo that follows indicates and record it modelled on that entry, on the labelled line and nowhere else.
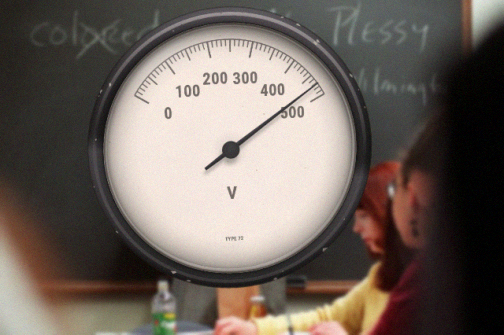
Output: 470,V
